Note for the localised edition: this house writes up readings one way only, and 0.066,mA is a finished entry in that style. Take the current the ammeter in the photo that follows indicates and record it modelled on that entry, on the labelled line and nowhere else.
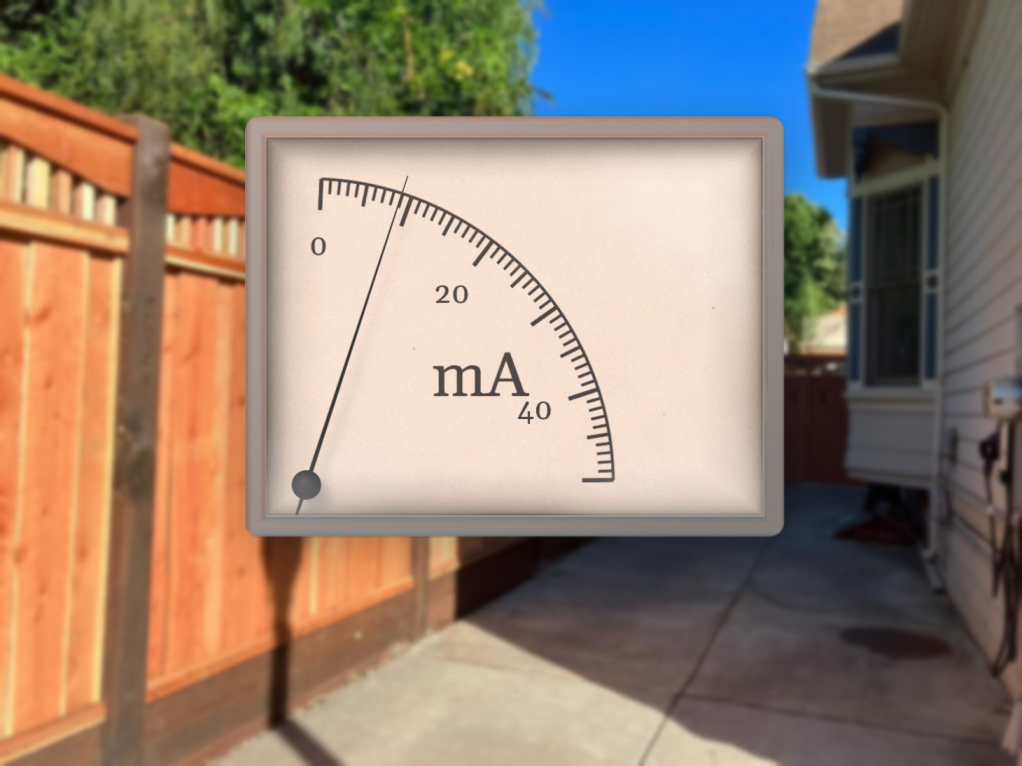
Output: 9,mA
